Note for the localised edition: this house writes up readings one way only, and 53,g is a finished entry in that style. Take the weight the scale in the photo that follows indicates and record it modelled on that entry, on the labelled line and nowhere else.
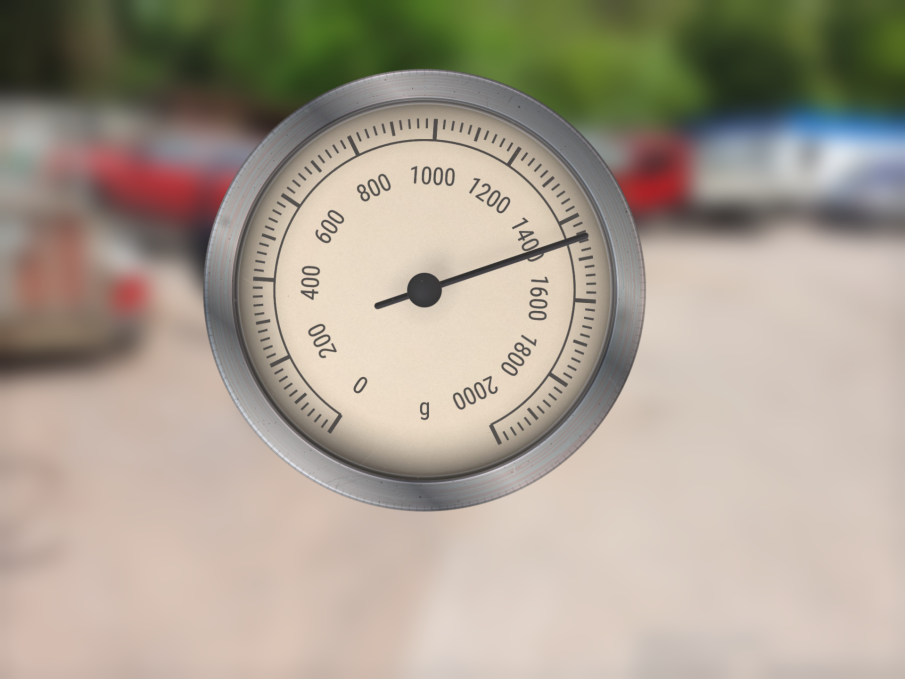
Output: 1450,g
